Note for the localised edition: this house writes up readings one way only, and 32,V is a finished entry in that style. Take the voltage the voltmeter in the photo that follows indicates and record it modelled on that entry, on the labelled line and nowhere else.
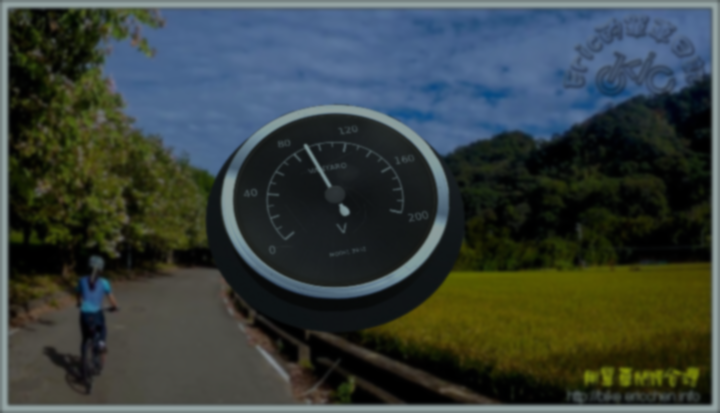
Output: 90,V
